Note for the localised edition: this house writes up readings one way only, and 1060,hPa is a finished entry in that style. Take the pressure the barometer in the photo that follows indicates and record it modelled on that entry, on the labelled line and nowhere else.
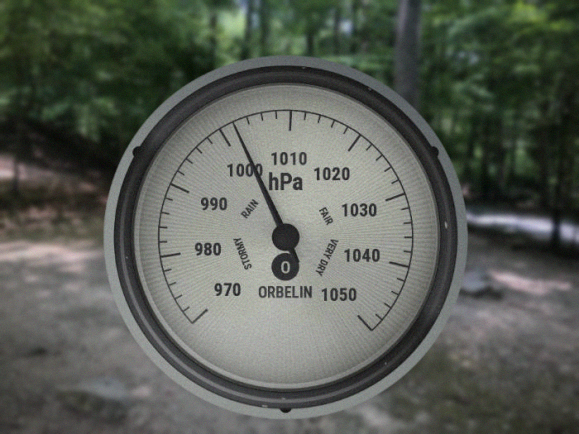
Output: 1002,hPa
